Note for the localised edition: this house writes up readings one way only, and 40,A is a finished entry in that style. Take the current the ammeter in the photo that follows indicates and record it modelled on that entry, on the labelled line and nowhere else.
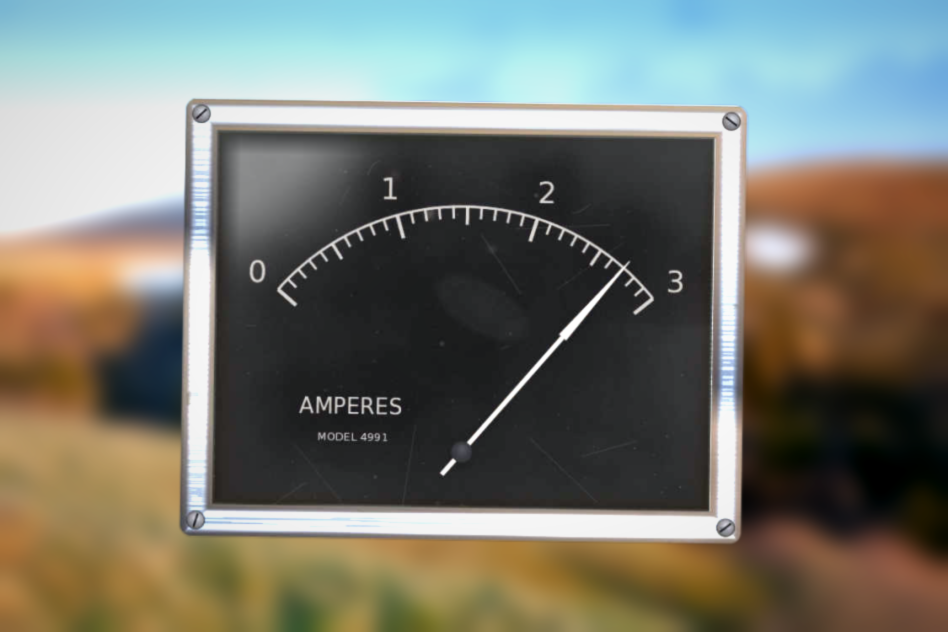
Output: 2.7,A
